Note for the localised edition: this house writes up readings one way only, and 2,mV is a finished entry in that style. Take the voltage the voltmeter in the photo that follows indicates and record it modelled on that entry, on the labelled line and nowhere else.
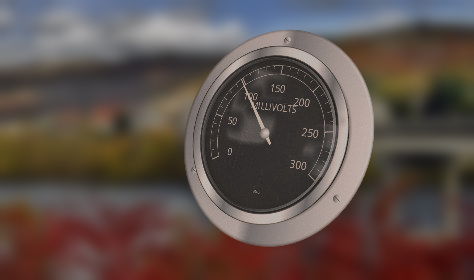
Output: 100,mV
